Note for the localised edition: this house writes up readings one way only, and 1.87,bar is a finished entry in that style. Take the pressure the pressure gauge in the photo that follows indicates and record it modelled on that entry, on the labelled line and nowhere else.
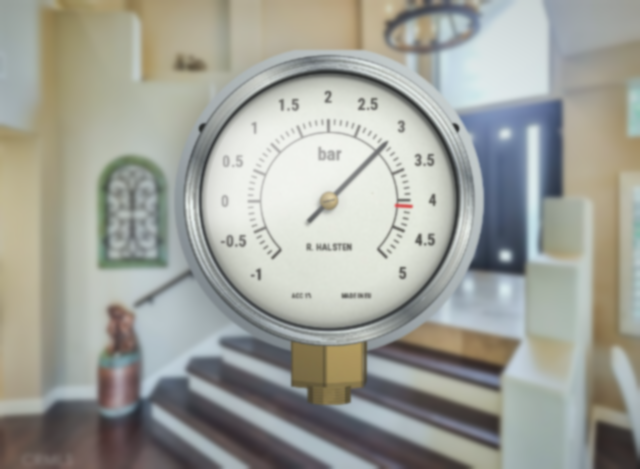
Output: 3,bar
